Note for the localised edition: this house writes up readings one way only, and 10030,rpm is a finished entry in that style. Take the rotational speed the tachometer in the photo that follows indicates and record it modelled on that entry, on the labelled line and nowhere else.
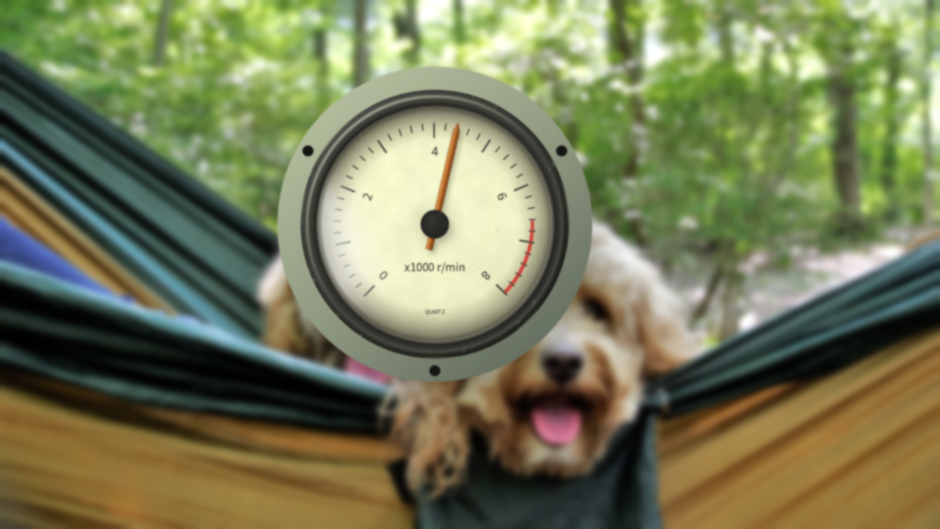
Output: 4400,rpm
